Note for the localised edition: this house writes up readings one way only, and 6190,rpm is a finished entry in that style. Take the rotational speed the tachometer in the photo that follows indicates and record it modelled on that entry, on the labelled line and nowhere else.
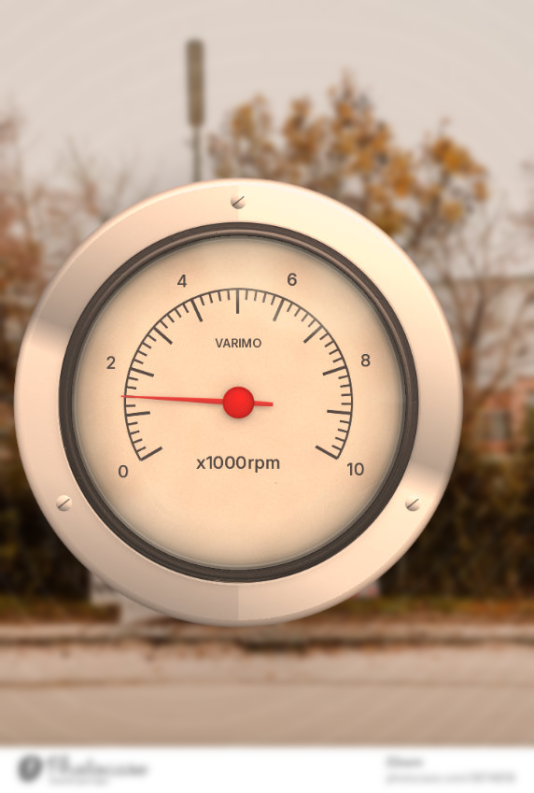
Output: 1400,rpm
